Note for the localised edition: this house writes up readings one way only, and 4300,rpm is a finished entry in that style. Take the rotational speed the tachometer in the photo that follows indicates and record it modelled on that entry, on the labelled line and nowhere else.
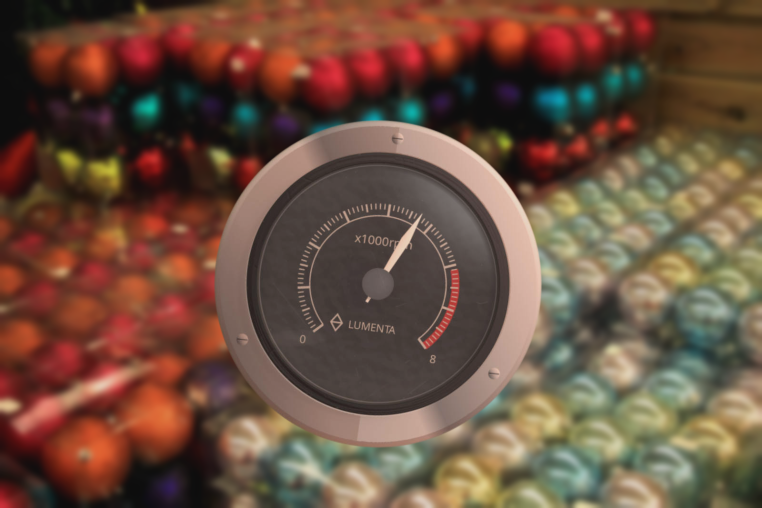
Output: 4700,rpm
